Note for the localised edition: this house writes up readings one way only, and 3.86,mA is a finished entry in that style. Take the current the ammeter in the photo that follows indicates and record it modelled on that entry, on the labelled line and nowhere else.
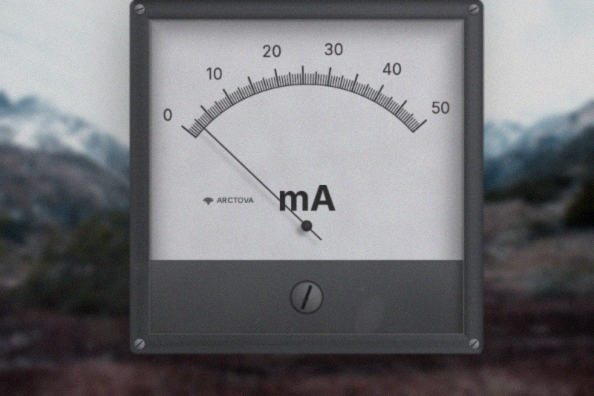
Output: 2.5,mA
